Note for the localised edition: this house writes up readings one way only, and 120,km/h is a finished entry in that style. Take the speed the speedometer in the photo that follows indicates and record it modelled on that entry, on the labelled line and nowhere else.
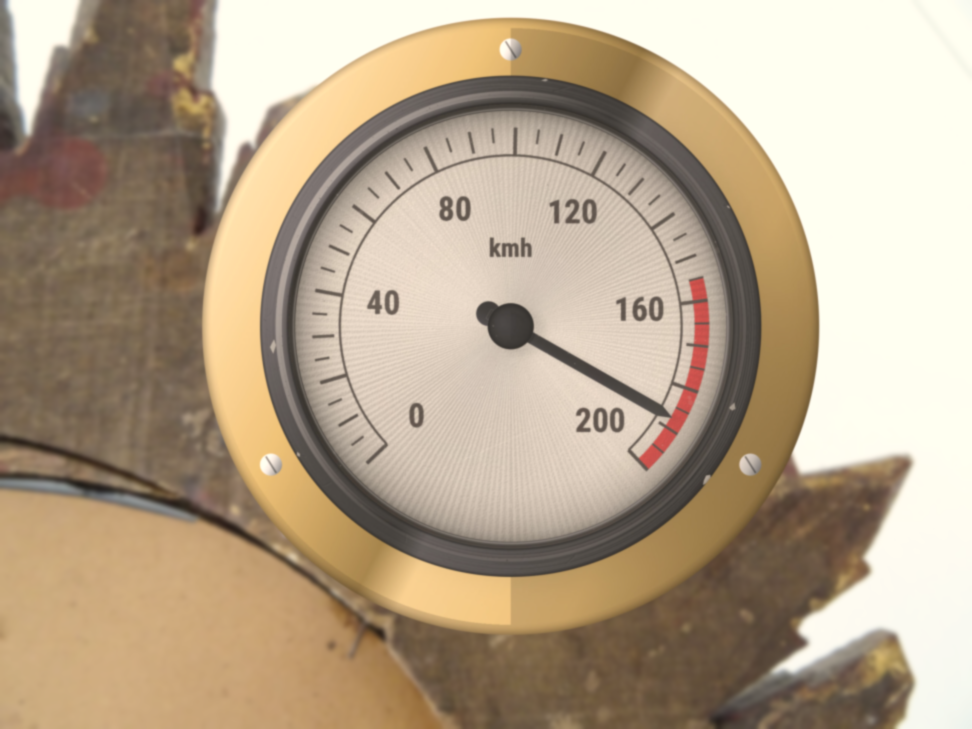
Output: 187.5,km/h
